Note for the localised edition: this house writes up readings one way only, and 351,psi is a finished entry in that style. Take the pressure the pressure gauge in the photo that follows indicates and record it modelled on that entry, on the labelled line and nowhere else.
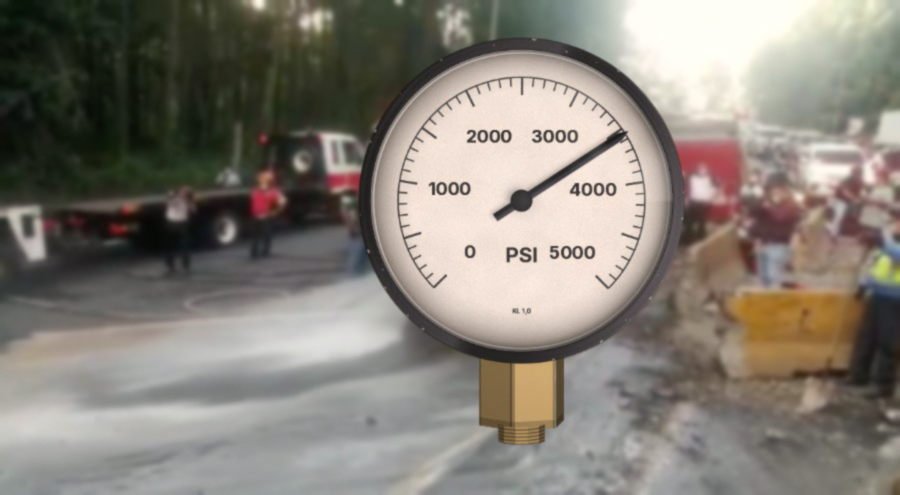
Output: 3550,psi
